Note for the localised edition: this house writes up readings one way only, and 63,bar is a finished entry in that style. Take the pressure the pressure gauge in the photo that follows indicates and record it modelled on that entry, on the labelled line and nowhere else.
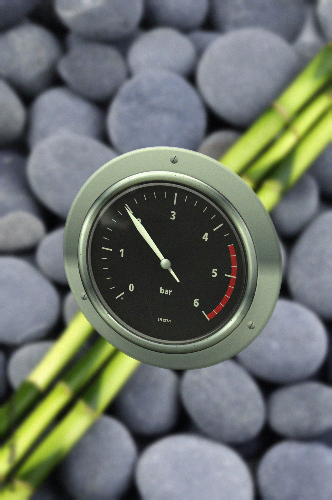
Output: 2,bar
